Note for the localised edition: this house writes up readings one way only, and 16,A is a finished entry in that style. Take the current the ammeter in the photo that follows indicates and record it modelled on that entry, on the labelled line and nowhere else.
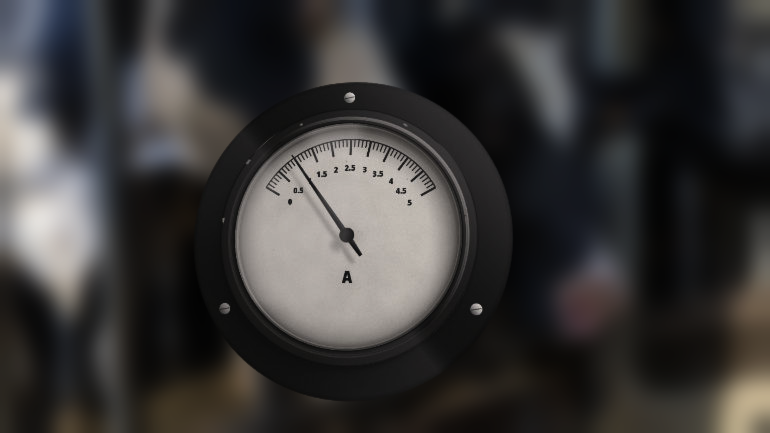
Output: 1,A
